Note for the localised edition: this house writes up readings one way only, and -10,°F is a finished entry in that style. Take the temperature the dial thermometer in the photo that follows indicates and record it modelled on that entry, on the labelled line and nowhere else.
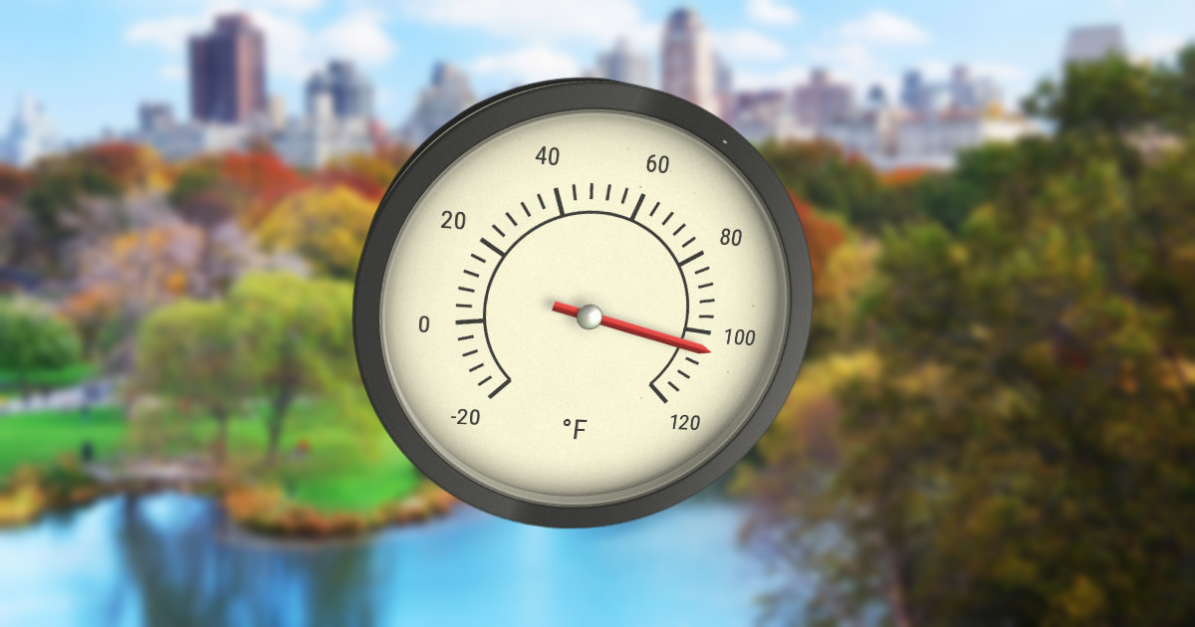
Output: 104,°F
